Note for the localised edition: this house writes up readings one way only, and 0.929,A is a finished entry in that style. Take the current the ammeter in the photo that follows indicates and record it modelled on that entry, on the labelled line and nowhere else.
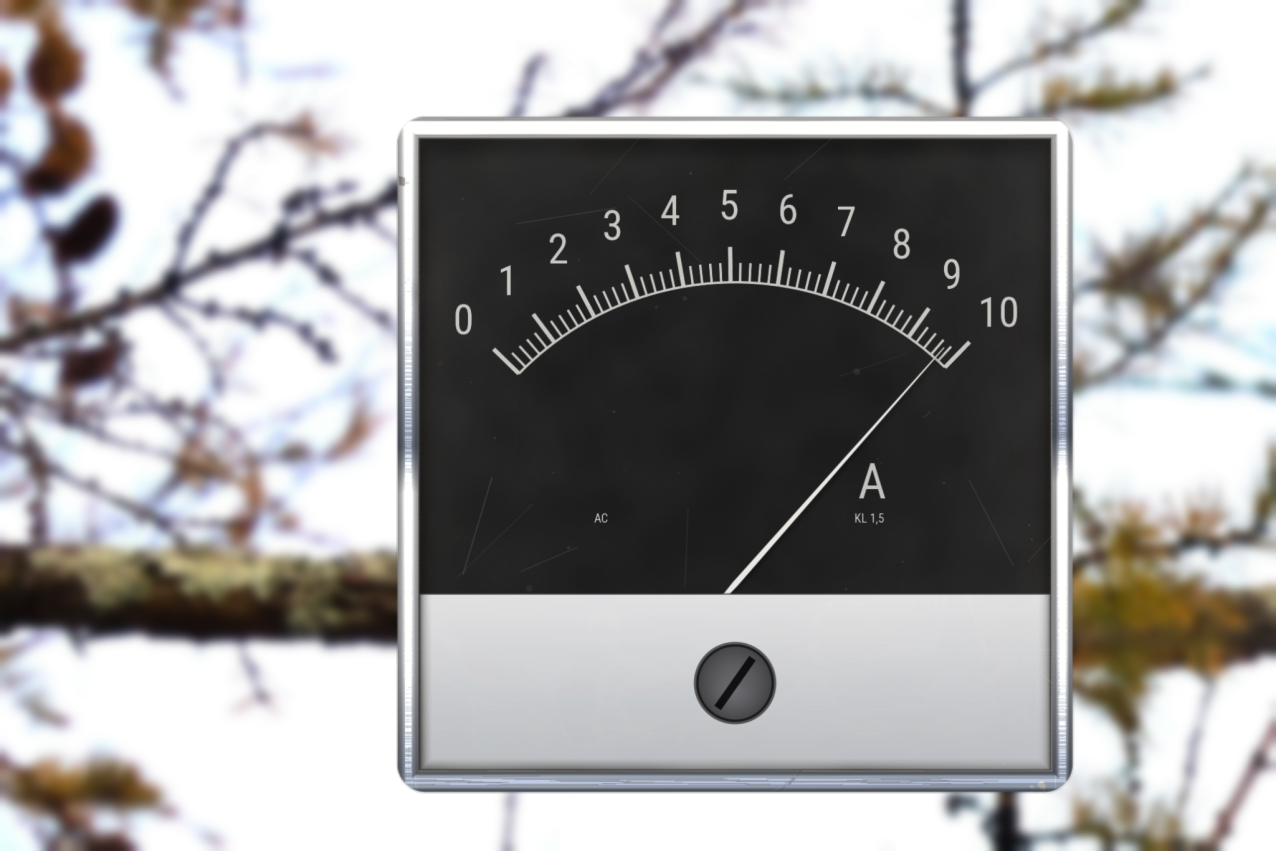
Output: 9.7,A
